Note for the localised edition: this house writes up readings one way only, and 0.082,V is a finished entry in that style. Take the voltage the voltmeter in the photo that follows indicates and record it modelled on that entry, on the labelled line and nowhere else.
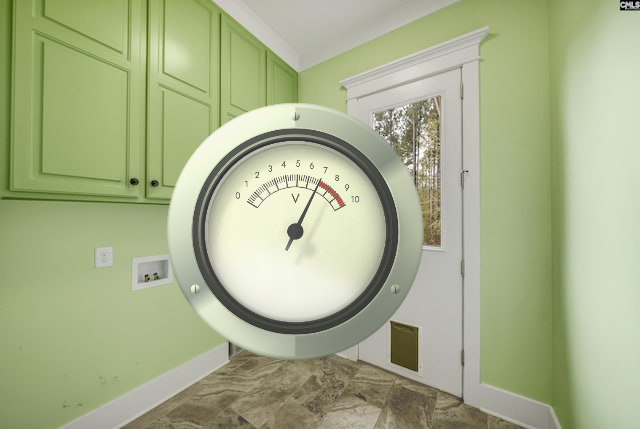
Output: 7,V
